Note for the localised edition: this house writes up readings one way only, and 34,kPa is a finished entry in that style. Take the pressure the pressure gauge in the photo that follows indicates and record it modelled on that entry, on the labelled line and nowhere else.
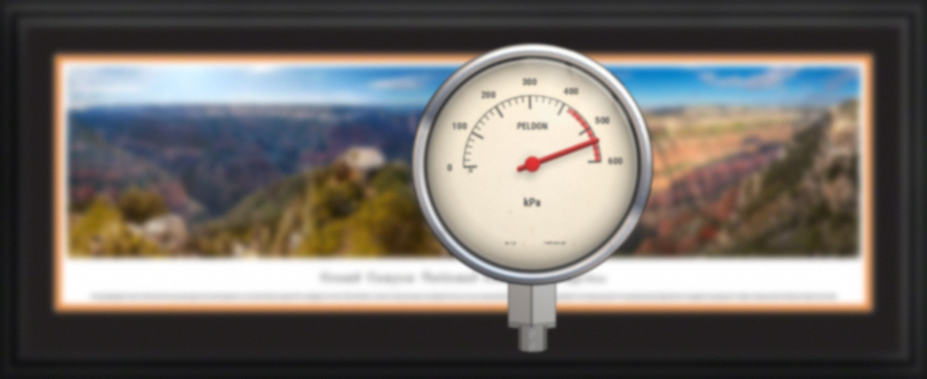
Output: 540,kPa
